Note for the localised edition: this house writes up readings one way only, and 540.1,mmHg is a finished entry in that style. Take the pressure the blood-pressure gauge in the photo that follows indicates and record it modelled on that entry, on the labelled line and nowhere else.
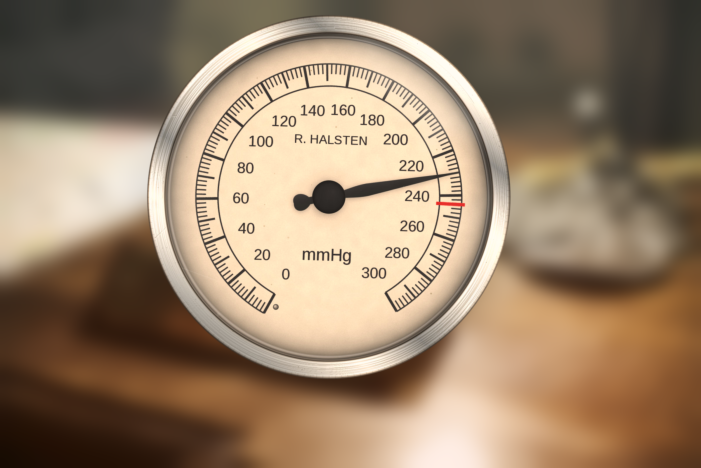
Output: 230,mmHg
